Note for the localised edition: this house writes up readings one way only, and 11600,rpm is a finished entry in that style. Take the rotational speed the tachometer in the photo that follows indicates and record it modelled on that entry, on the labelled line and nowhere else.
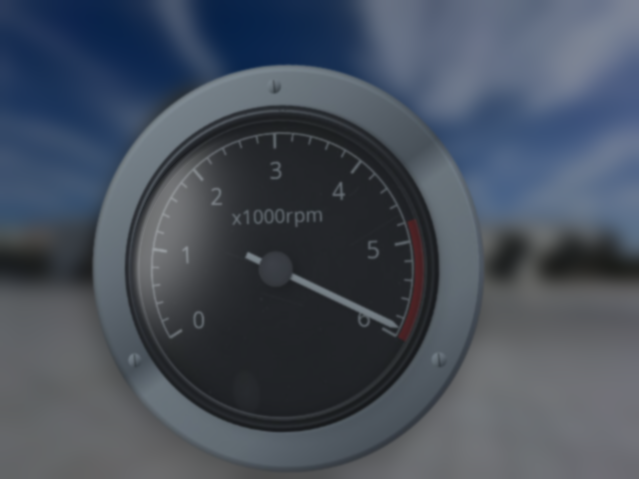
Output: 5900,rpm
